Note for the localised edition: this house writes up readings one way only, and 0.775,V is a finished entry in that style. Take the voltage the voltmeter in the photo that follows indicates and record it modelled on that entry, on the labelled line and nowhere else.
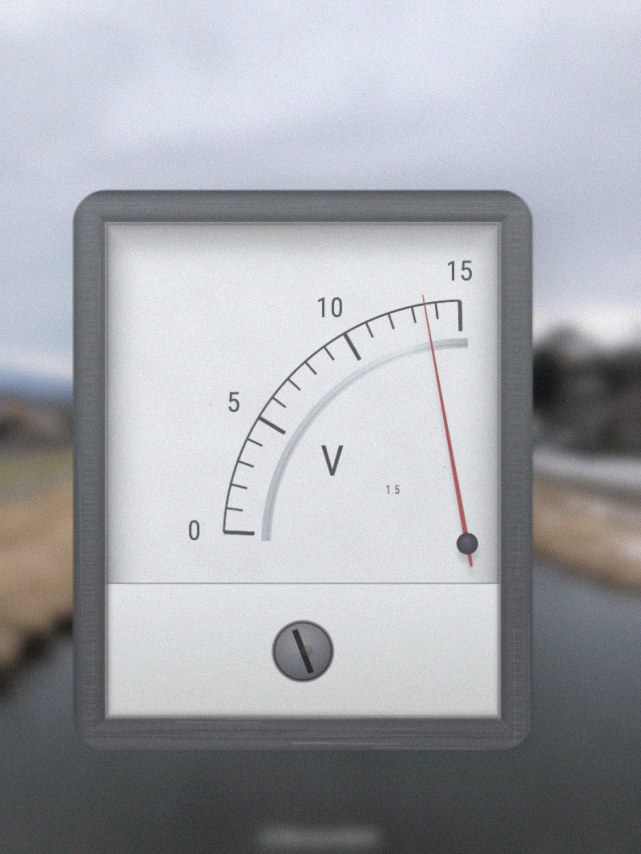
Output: 13.5,V
